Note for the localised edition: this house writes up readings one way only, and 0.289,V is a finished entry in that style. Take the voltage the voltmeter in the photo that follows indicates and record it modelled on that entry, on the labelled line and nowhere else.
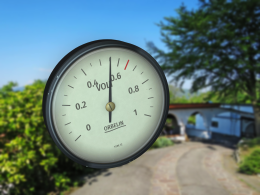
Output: 0.55,V
